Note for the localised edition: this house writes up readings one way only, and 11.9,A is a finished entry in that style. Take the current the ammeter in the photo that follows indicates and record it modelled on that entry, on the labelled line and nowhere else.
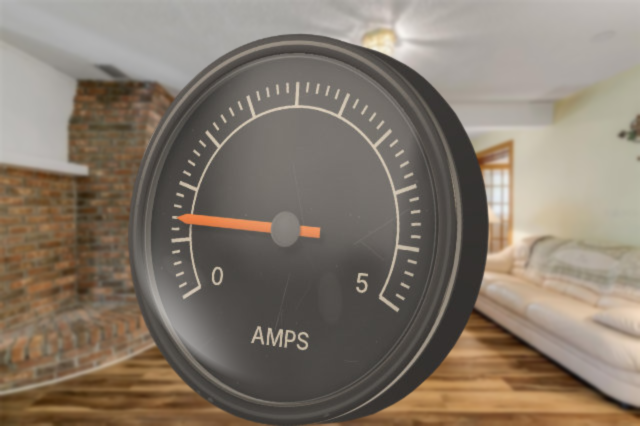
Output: 0.7,A
